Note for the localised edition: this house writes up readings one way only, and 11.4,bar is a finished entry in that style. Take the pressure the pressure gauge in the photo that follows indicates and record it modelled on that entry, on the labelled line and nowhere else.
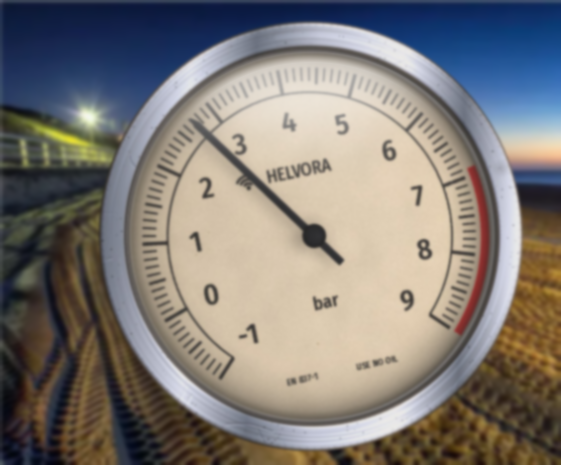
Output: 2.7,bar
